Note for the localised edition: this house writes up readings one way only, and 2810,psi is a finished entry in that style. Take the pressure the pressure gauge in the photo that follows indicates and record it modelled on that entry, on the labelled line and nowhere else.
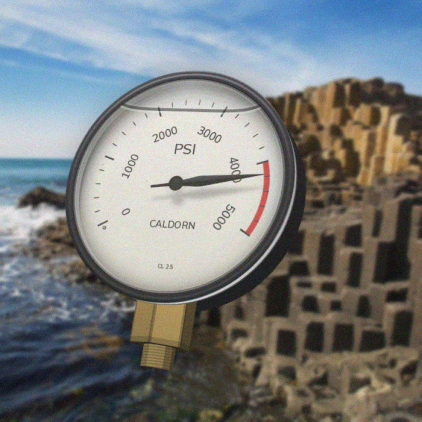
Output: 4200,psi
